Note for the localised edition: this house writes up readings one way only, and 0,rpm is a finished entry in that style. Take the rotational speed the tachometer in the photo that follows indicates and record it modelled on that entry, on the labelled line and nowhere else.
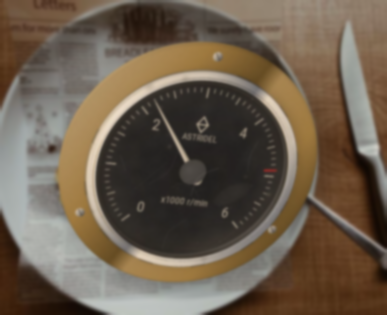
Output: 2200,rpm
